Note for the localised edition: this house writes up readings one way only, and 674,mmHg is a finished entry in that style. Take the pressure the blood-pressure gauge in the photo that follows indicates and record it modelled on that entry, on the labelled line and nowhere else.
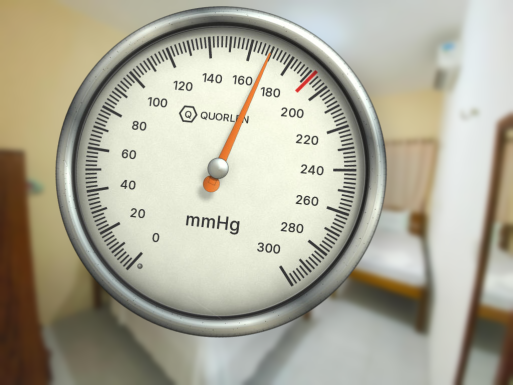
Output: 170,mmHg
